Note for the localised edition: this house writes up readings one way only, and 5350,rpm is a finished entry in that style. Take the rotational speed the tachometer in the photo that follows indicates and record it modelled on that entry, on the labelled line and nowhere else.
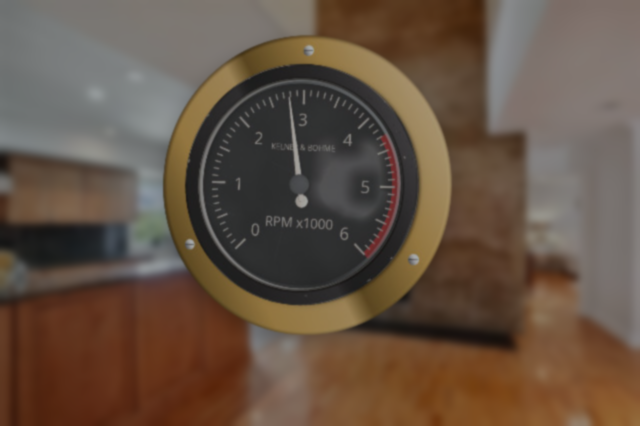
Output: 2800,rpm
